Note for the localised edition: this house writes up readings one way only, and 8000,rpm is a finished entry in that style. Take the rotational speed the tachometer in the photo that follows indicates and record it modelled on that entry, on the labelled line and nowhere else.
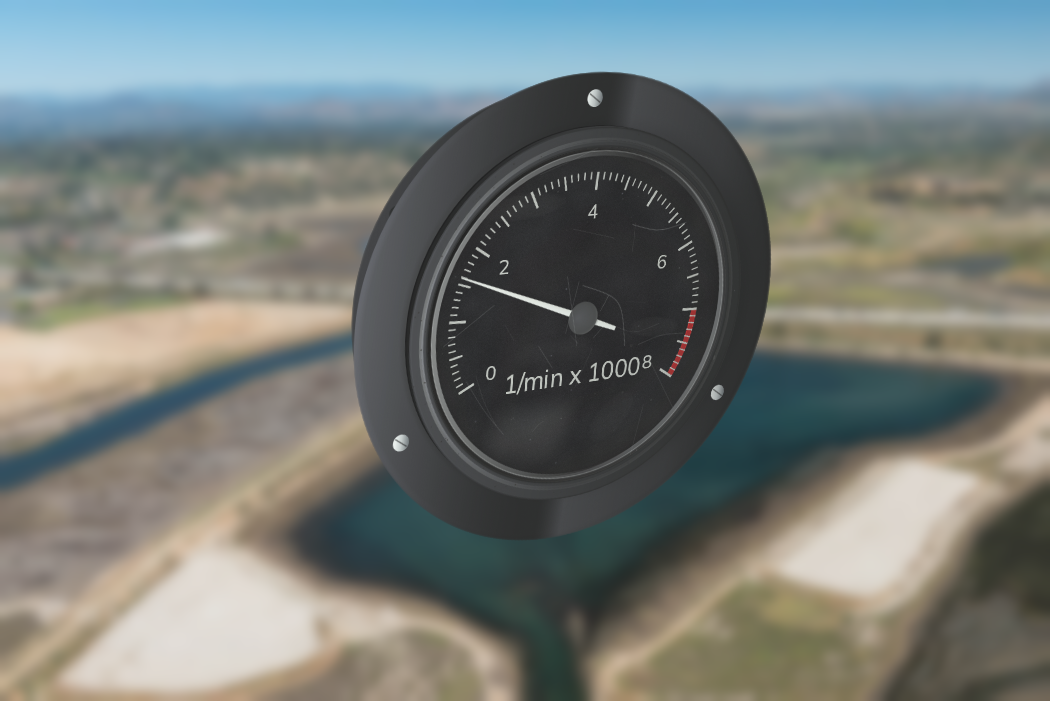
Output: 1600,rpm
